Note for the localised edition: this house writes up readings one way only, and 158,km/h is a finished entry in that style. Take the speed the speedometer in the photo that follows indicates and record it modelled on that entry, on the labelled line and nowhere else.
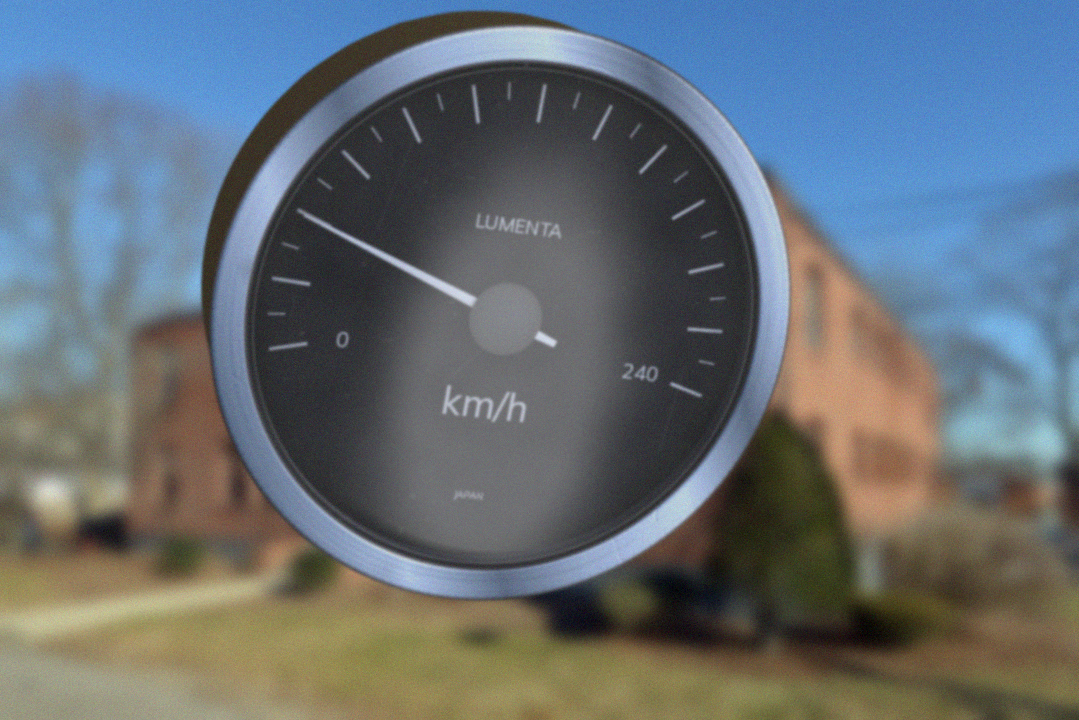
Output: 40,km/h
